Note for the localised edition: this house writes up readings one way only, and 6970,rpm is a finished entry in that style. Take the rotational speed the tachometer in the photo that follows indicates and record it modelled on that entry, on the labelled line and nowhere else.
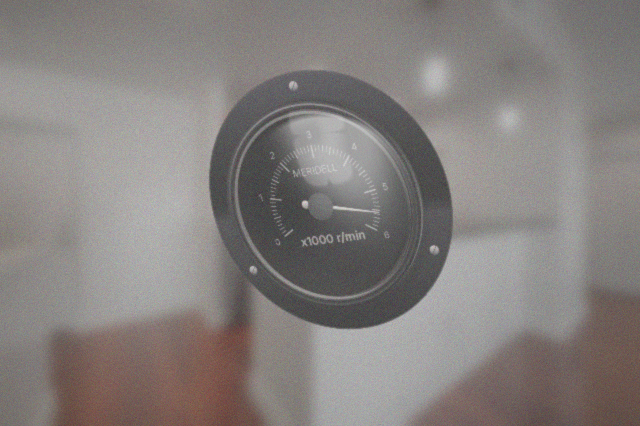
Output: 5500,rpm
